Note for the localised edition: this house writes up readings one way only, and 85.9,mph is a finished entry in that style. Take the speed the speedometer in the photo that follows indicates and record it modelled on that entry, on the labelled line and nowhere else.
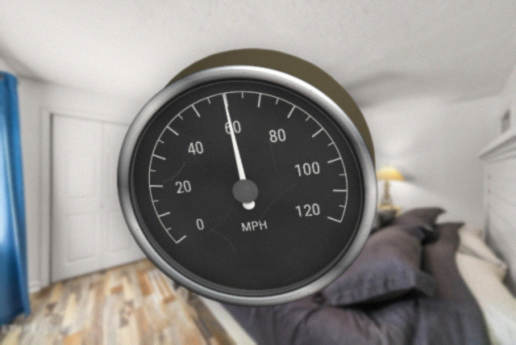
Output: 60,mph
